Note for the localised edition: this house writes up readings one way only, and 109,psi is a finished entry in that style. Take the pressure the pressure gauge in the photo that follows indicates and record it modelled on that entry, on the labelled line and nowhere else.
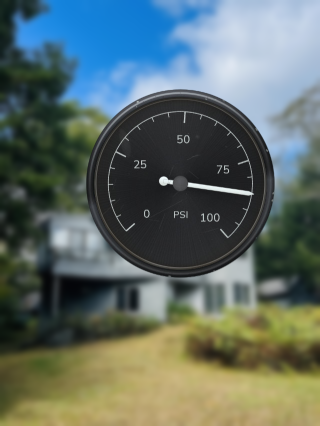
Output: 85,psi
